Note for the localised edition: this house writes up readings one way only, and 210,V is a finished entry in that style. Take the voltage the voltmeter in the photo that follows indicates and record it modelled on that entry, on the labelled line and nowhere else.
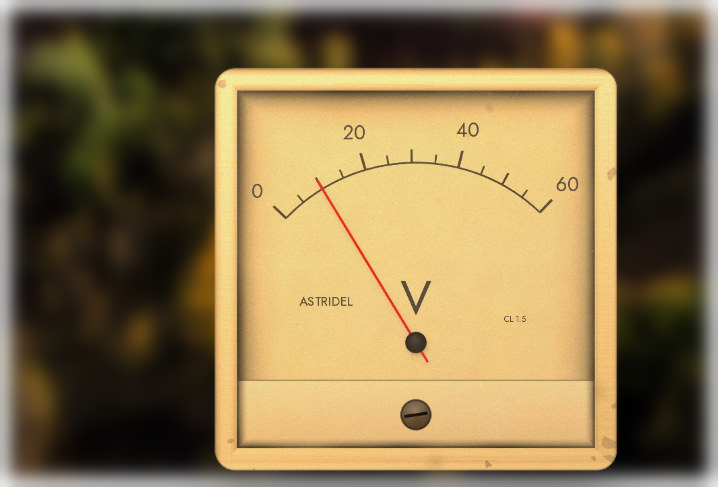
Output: 10,V
